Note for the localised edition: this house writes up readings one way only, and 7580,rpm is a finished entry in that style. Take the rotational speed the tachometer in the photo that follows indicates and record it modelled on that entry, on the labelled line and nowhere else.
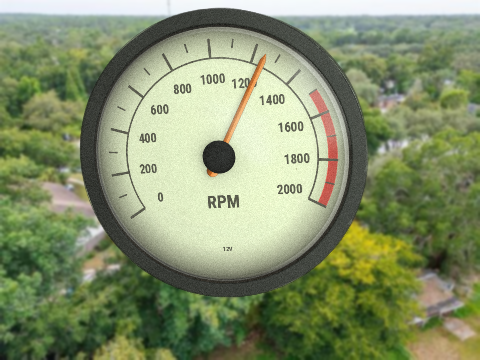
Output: 1250,rpm
